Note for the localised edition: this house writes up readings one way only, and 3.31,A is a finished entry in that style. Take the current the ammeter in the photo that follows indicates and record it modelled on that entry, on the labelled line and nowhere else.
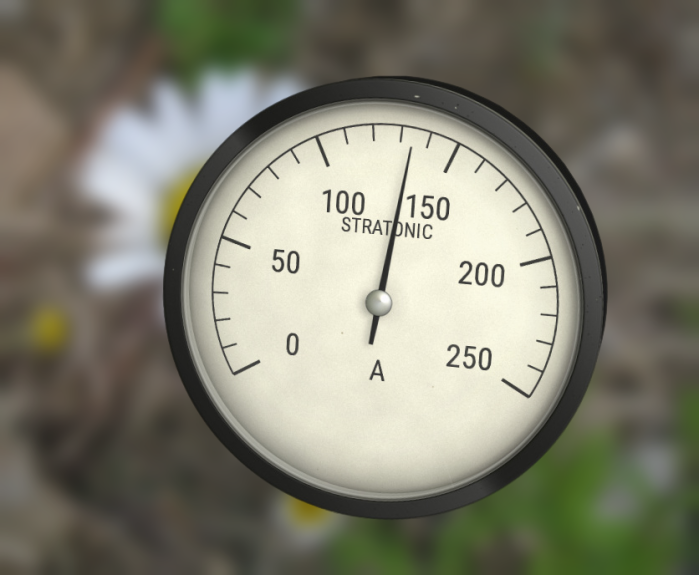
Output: 135,A
